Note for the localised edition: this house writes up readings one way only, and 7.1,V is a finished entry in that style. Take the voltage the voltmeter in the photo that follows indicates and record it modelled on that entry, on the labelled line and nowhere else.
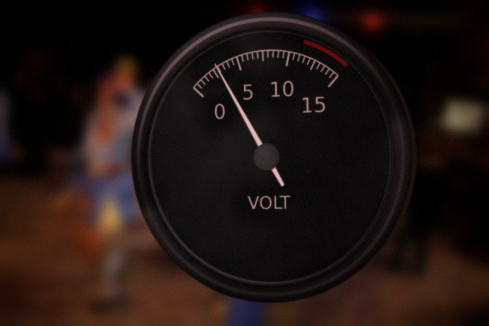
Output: 3,V
